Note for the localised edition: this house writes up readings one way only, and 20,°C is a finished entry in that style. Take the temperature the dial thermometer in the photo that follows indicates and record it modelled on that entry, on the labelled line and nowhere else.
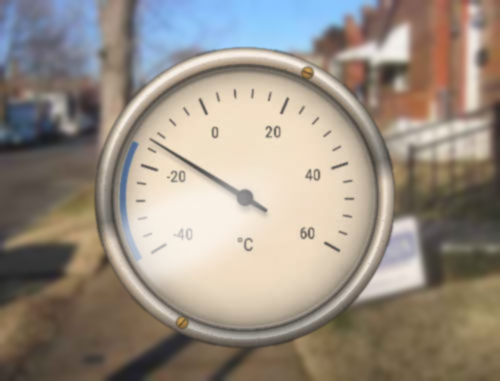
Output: -14,°C
